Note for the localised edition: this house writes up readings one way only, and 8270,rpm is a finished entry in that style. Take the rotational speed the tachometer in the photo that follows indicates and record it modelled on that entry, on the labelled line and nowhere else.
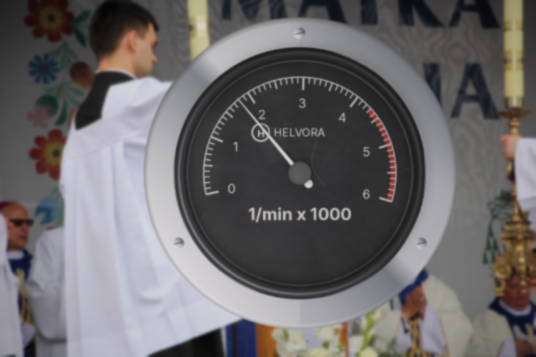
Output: 1800,rpm
